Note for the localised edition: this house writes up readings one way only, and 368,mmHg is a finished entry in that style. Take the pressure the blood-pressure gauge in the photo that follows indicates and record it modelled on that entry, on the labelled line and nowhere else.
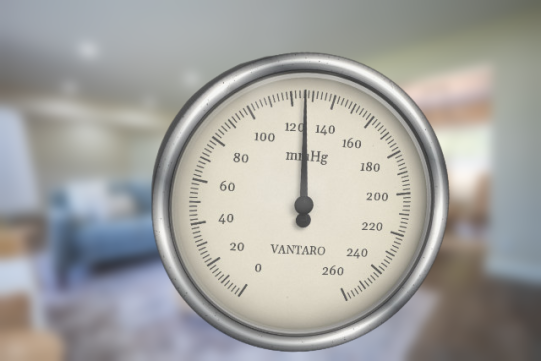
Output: 126,mmHg
